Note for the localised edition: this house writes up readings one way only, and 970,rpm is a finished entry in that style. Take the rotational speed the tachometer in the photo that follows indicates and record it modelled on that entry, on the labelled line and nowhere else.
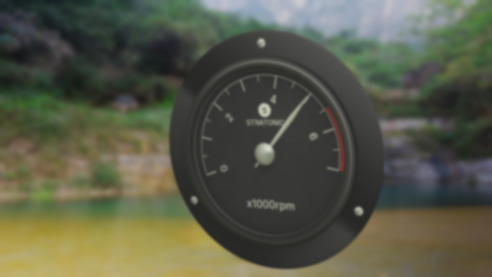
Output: 5000,rpm
